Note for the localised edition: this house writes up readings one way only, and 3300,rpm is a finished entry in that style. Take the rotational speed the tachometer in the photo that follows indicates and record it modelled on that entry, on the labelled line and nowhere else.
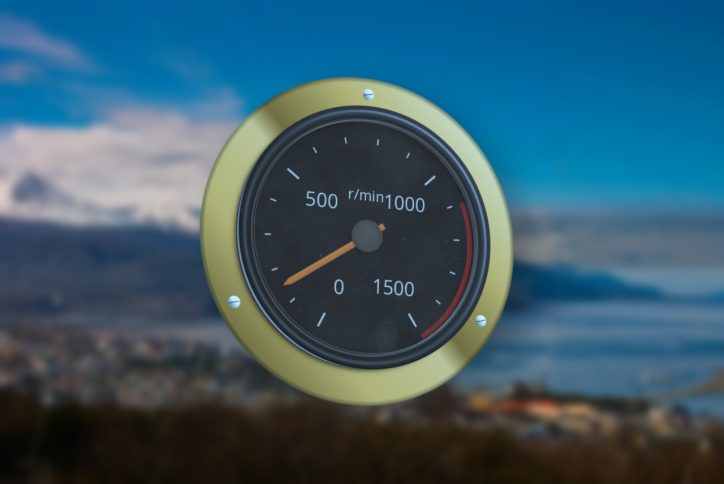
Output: 150,rpm
